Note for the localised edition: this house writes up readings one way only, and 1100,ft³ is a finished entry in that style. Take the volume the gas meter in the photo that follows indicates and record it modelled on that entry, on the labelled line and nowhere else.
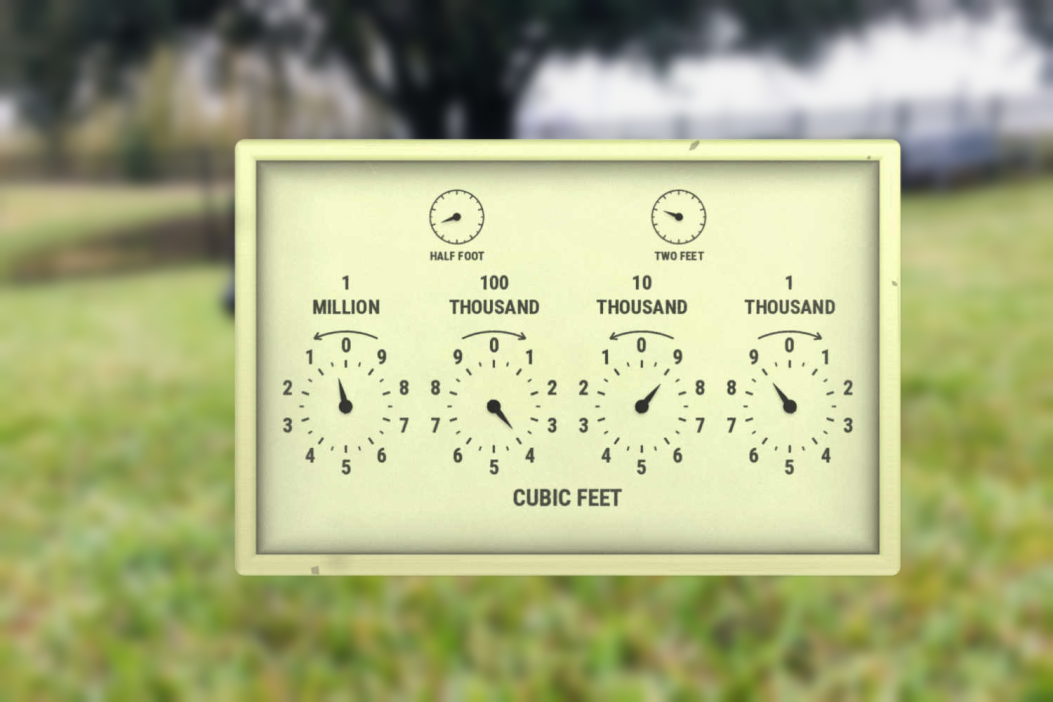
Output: 38900,ft³
